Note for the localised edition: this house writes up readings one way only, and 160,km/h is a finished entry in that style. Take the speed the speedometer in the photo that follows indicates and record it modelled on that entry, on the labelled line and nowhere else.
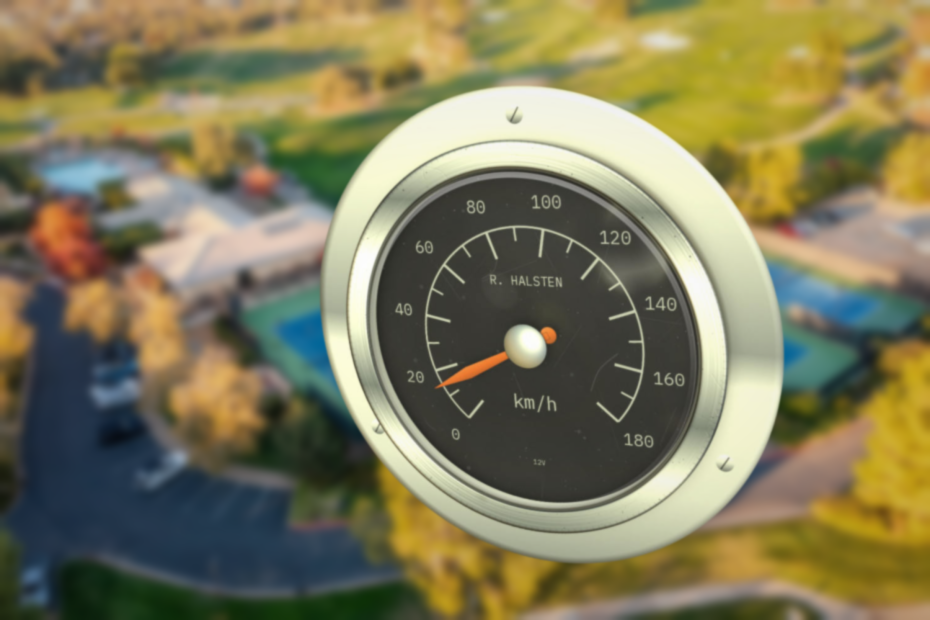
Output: 15,km/h
